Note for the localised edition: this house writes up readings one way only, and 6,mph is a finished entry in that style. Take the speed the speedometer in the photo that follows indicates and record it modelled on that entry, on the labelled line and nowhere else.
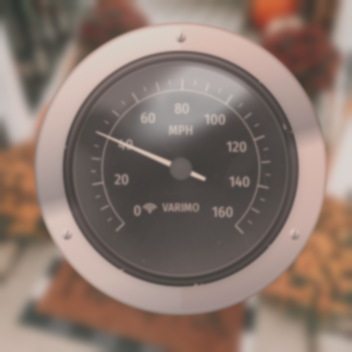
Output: 40,mph
